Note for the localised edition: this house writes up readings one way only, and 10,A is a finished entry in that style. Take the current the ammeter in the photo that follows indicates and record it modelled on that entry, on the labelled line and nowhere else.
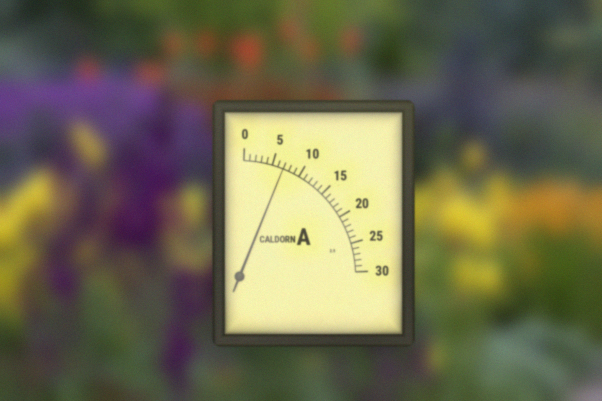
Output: 7,A
